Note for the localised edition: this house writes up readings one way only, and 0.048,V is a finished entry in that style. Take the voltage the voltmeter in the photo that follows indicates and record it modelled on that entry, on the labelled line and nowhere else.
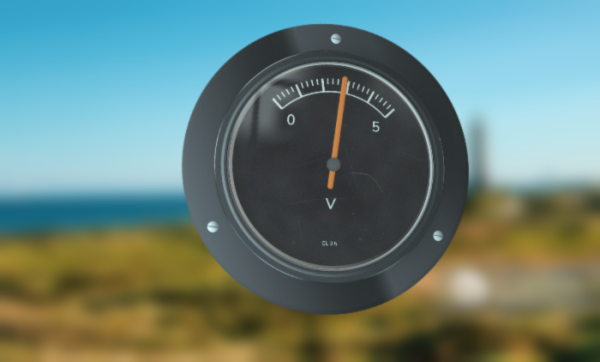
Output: 2.8,V
